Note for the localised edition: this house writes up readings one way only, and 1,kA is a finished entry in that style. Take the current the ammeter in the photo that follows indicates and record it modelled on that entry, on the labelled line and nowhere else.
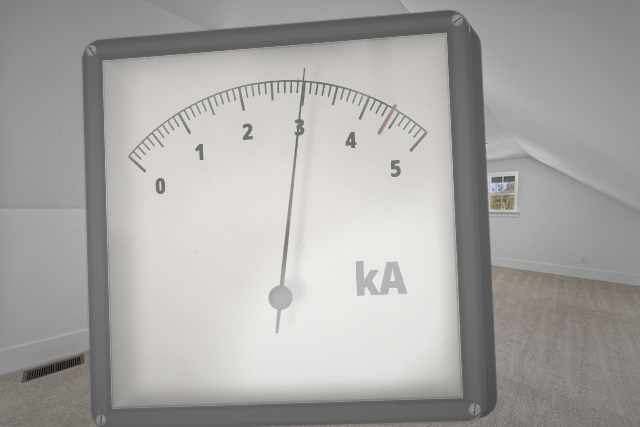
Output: 3,kA
